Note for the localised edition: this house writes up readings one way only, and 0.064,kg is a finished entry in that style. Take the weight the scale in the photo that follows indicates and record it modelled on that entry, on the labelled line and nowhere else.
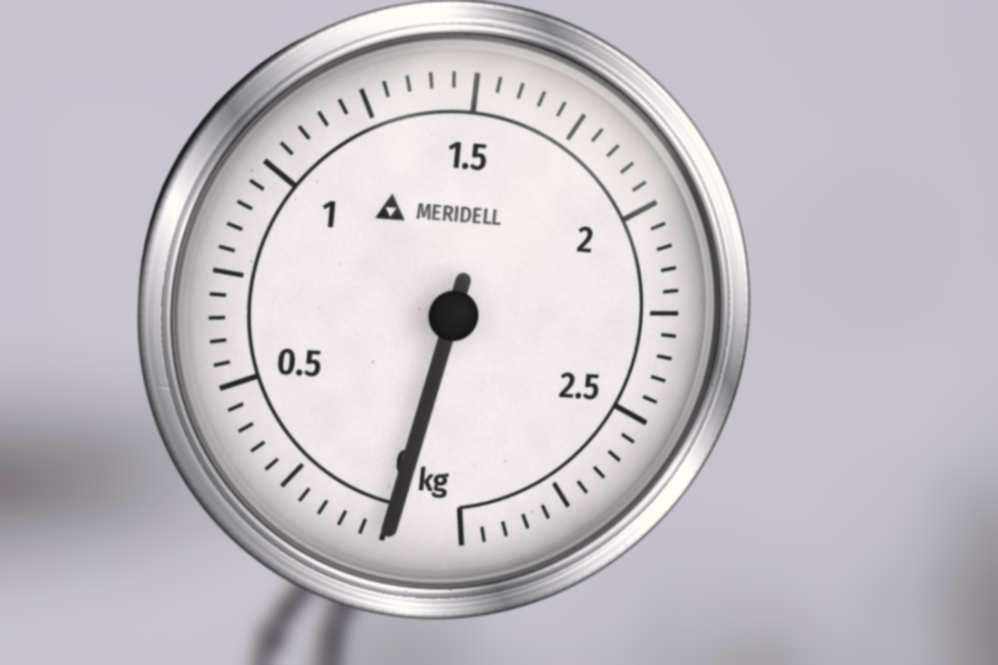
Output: 0,kg
